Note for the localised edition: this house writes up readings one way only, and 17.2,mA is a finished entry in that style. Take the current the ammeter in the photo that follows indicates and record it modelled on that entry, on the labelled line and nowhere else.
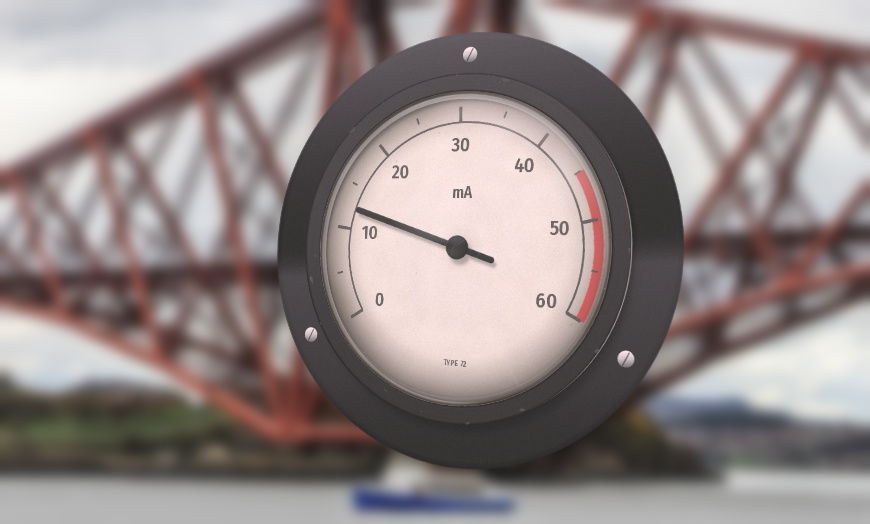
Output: 12.5,mA
